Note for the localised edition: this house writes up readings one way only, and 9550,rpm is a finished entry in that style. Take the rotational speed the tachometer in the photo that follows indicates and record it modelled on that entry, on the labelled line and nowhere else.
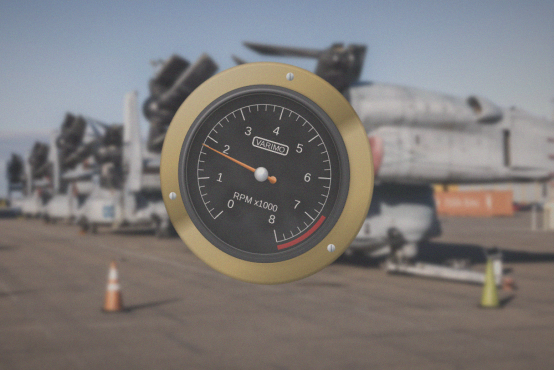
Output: 1800,rpm
